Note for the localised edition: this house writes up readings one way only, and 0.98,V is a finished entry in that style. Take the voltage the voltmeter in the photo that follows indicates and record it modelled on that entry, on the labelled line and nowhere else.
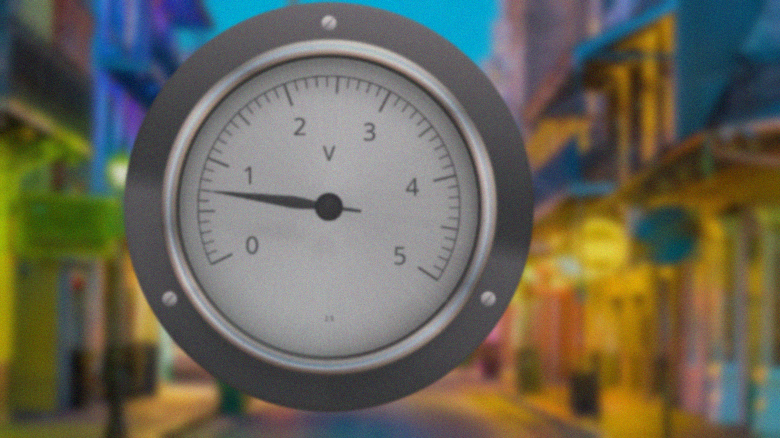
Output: 0.7,V
